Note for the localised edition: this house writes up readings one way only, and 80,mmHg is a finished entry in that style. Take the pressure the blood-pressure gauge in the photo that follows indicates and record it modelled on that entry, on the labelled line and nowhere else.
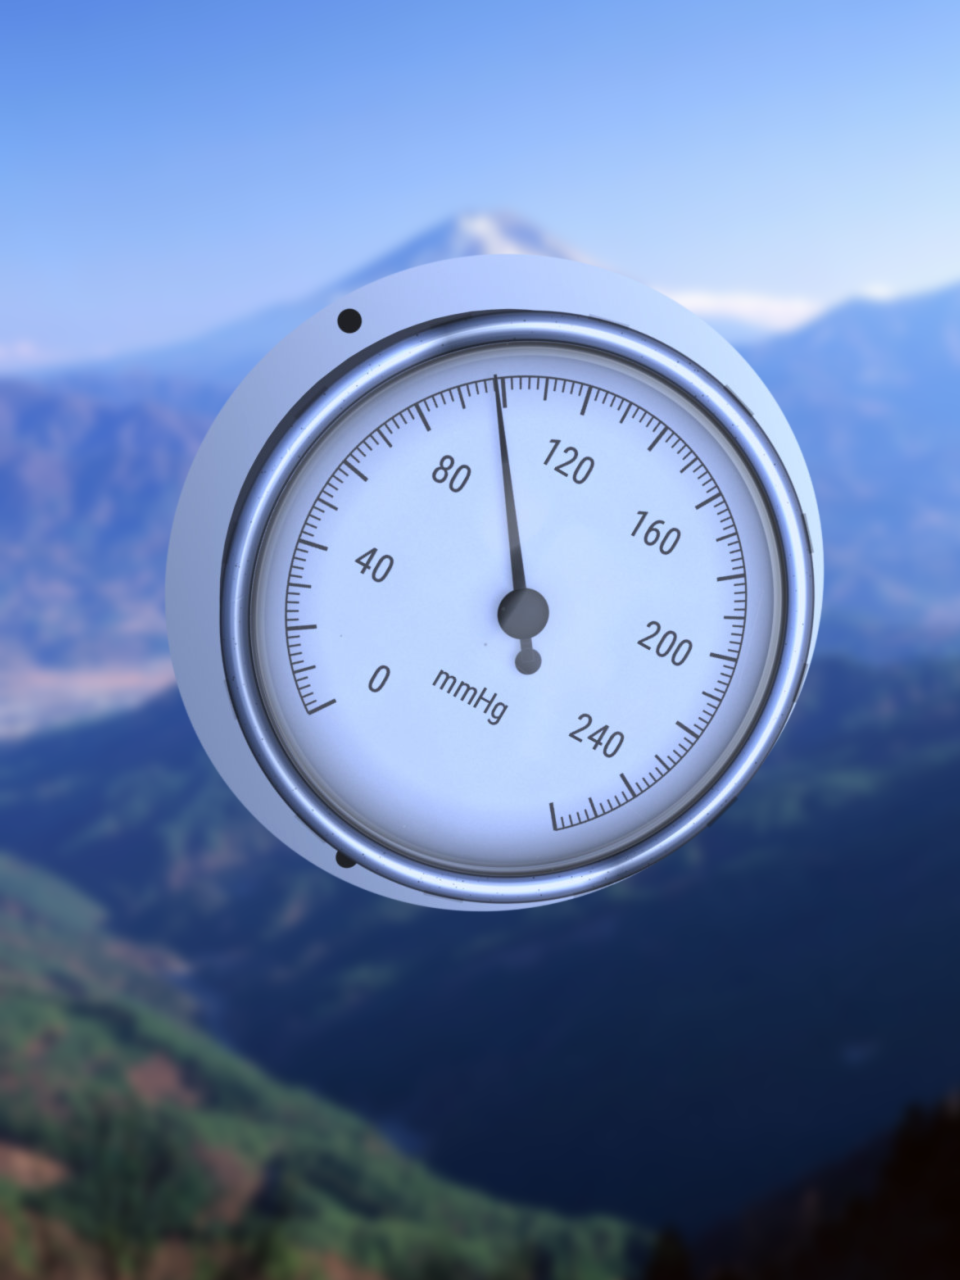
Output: 98,mmHg
